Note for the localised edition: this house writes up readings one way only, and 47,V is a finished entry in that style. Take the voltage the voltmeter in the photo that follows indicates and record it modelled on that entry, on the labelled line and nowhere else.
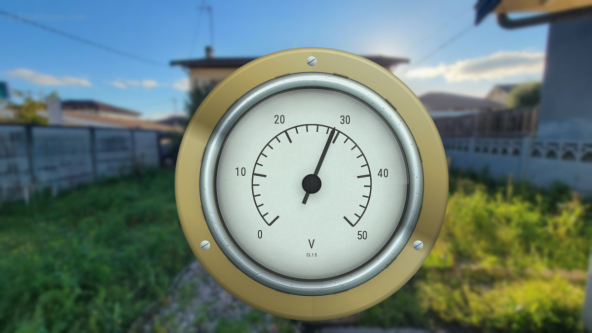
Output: 29,V
